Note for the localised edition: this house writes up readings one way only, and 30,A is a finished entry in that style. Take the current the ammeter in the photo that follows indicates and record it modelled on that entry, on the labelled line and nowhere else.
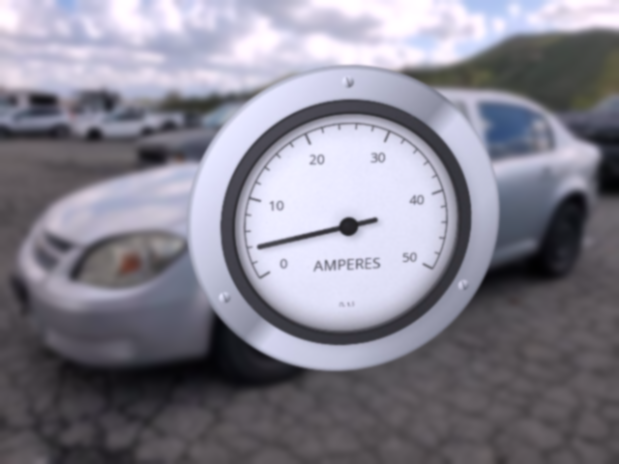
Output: 4,A
